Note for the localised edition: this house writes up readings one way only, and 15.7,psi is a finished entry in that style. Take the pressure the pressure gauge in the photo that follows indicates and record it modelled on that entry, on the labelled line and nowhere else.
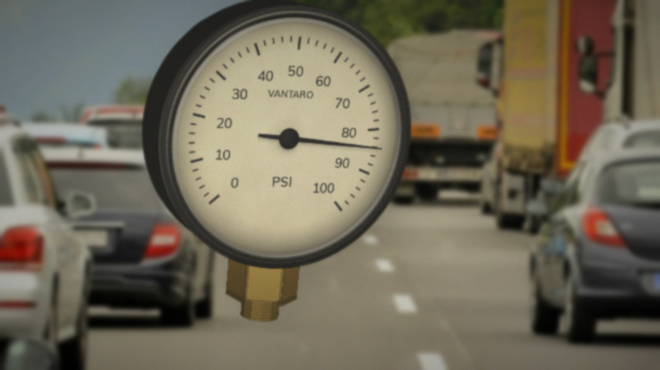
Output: 84,psi
